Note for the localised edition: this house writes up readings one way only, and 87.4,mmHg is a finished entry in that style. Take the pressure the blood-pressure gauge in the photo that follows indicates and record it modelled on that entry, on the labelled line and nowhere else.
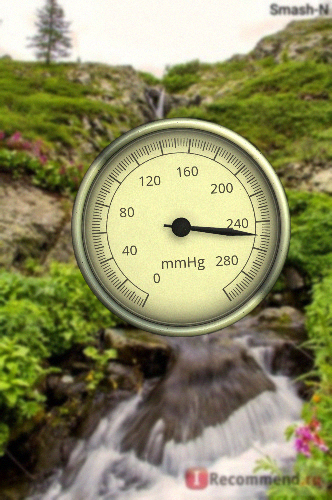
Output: 250,mmHg
